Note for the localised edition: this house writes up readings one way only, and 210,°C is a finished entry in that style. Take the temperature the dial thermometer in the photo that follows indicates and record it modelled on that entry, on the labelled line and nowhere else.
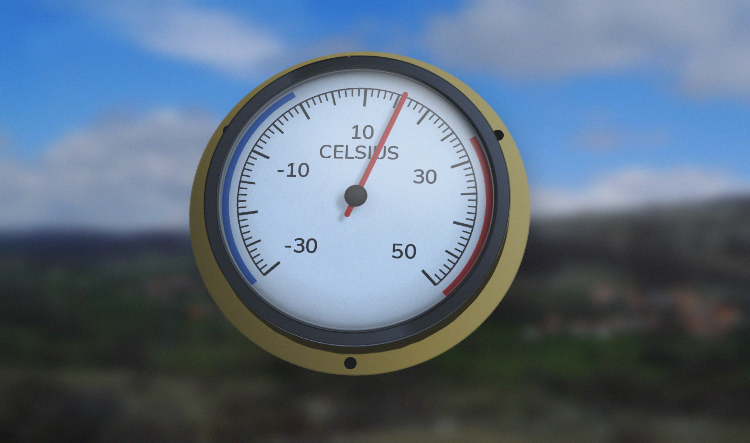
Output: 16,°C
